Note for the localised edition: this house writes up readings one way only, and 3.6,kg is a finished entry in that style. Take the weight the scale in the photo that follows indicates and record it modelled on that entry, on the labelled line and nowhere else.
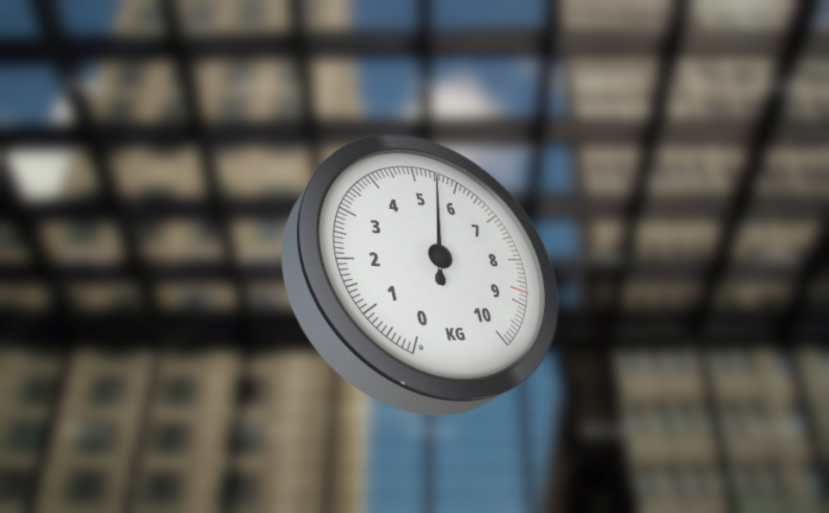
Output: 5.5,kg
